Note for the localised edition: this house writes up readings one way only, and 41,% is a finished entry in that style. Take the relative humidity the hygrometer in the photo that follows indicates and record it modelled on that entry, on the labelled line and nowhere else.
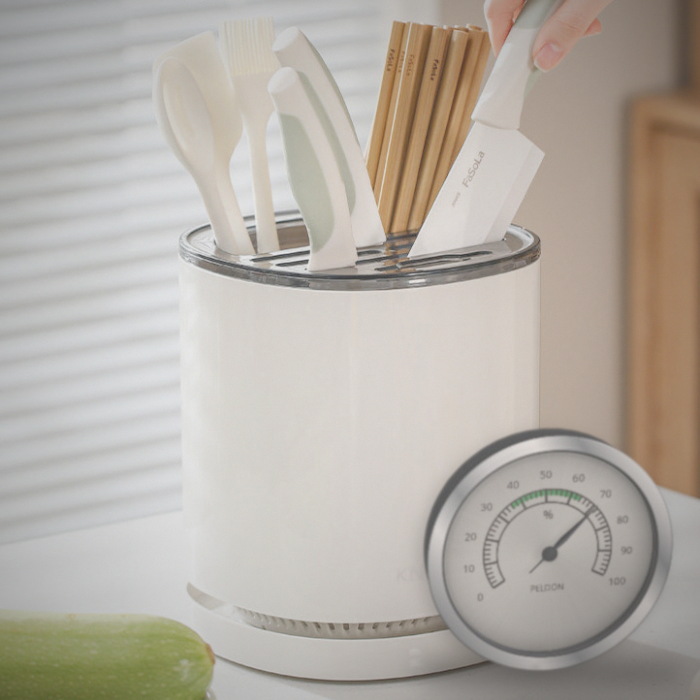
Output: 70,%
